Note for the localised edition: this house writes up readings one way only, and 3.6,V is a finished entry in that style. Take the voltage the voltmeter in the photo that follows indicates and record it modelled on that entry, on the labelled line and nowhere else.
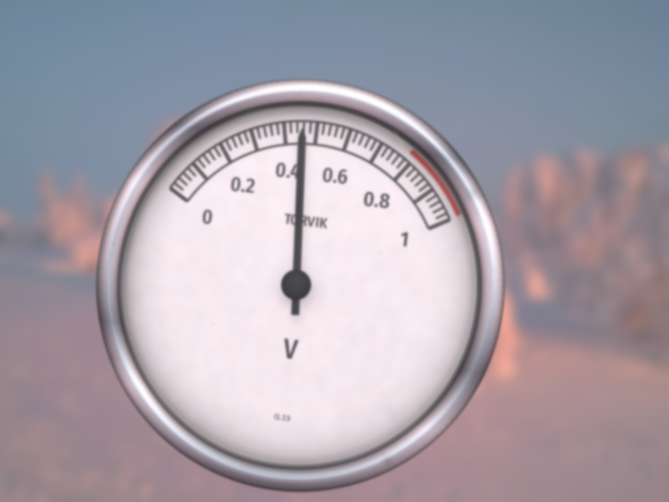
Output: 0.46,V
